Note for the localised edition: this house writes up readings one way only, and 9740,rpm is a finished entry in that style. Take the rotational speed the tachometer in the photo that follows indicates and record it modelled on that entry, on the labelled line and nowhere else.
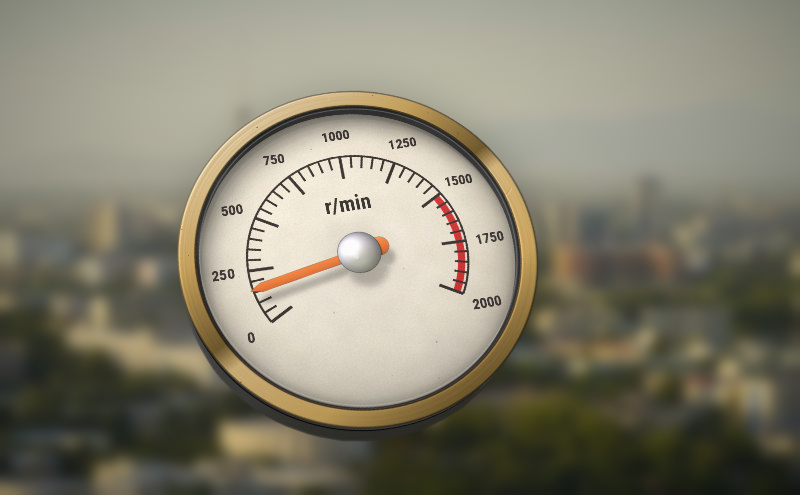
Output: 150,rpm
